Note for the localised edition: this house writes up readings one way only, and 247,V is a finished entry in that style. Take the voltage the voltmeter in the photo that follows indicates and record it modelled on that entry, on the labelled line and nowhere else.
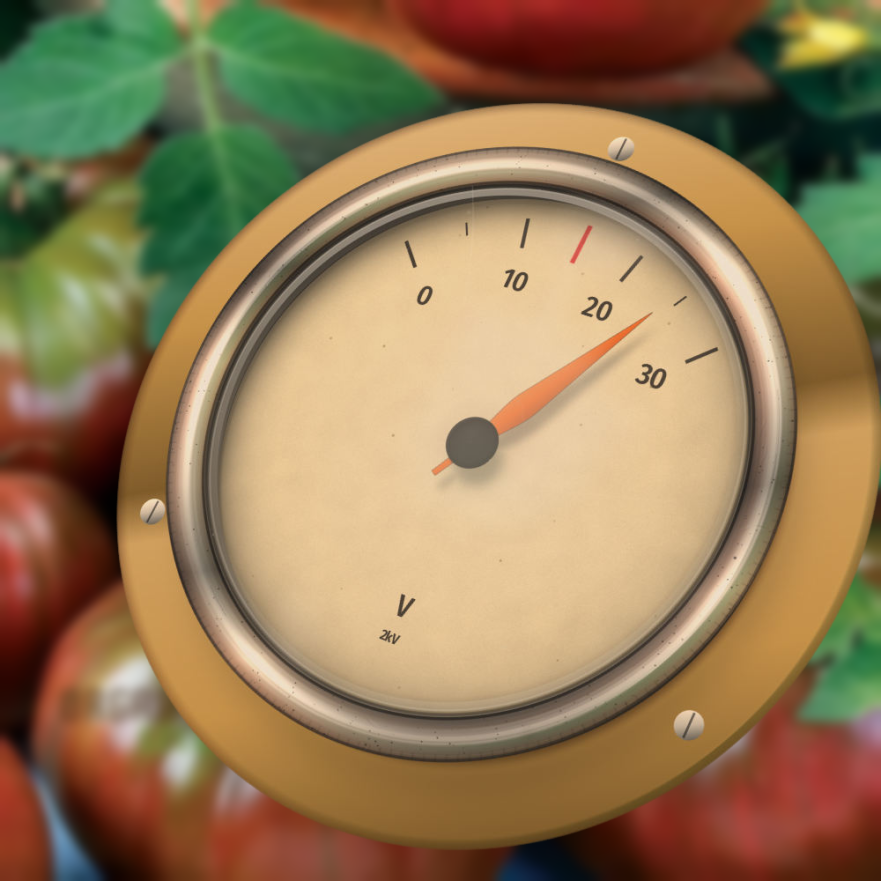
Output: 25,V
